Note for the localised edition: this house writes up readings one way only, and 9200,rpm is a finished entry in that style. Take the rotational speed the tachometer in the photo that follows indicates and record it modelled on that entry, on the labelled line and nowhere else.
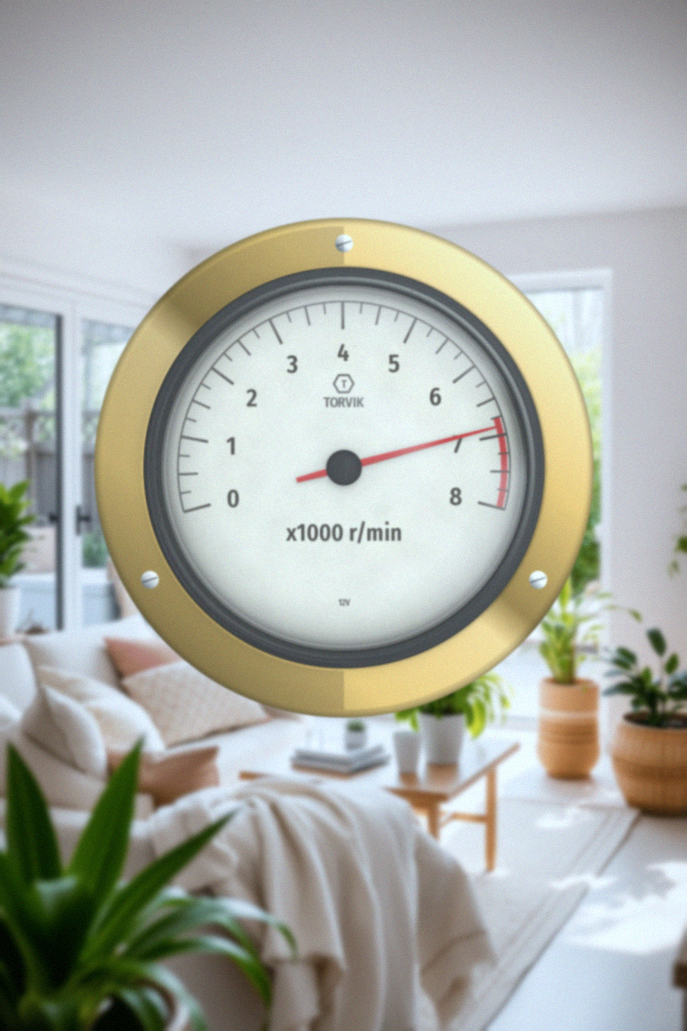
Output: 6875,rpm
